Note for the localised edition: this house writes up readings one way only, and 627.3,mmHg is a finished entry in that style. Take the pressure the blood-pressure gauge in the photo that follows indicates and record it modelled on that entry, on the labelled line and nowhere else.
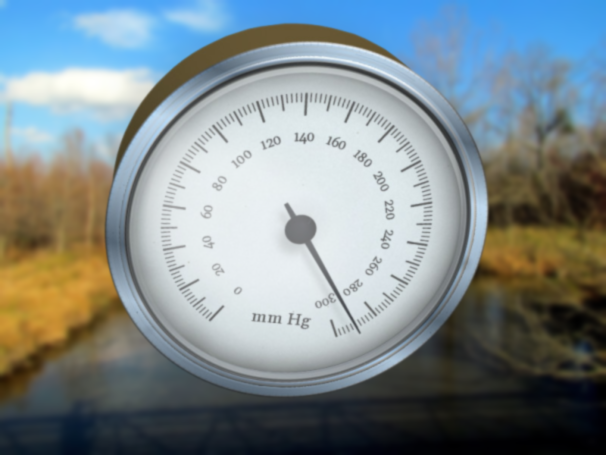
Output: 290,mmHg
